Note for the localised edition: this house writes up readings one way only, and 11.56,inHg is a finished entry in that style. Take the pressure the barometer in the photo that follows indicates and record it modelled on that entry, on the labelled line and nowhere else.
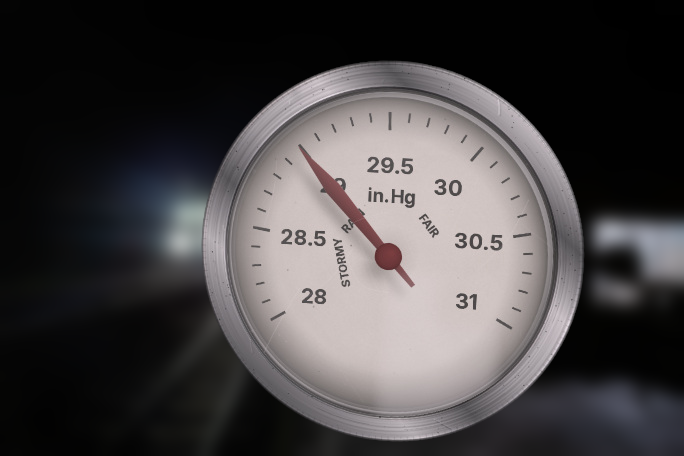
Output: 29,inHg
